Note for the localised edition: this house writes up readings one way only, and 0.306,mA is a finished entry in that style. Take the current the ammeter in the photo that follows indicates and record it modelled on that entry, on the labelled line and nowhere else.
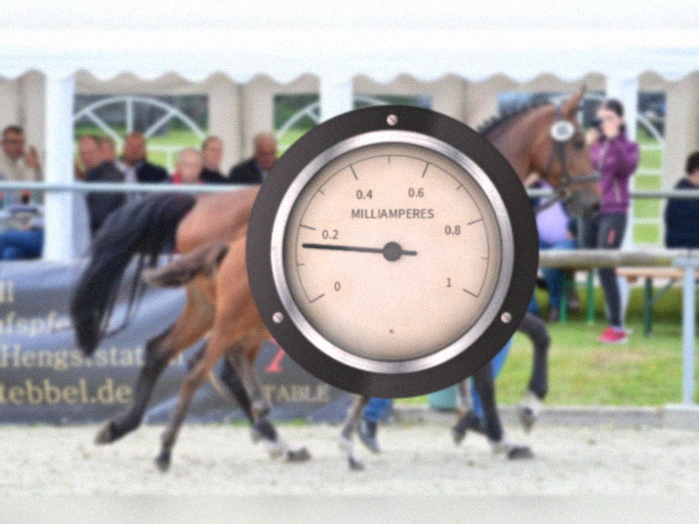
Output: 0.15,mA
